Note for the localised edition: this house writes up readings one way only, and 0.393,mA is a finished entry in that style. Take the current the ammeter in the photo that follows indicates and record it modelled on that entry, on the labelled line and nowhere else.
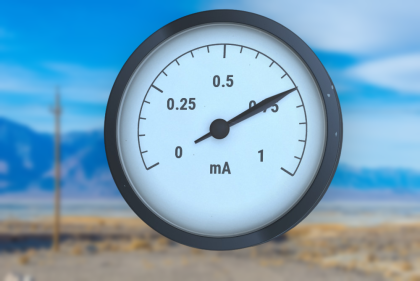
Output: 0.75,mA
